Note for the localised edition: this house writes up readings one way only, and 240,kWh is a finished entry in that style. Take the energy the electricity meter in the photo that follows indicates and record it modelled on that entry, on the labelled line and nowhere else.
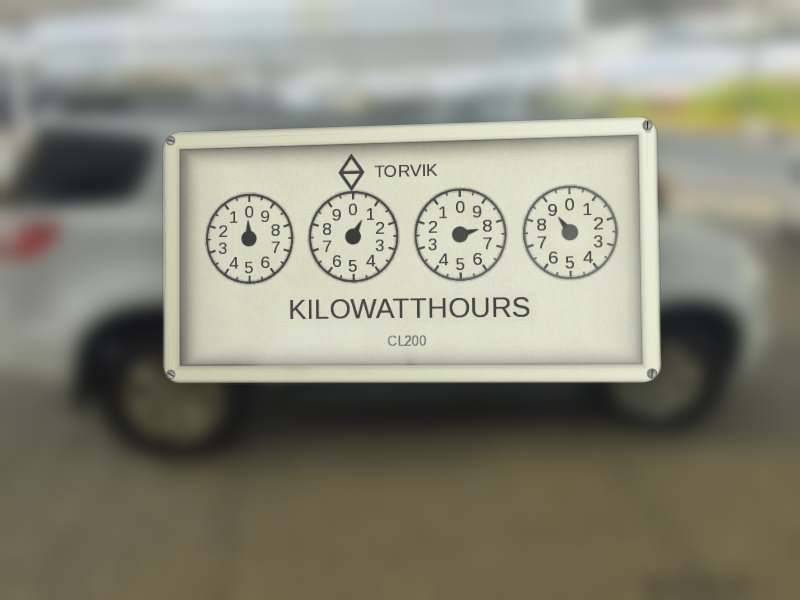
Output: 79,kWh
